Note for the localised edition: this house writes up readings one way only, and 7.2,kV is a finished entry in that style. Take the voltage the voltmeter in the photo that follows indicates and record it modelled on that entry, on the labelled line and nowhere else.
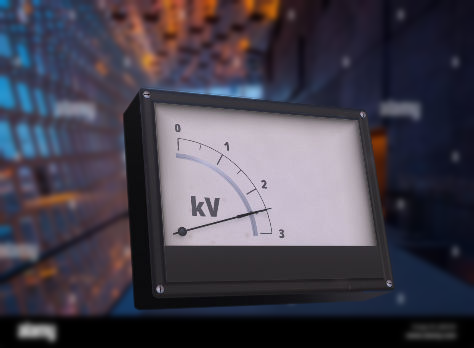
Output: 2.5,kV
